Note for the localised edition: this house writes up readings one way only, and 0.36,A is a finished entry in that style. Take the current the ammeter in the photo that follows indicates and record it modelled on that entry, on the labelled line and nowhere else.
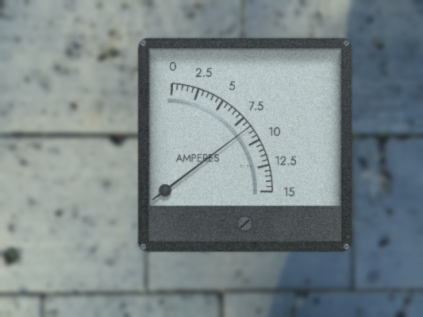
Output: 8.5,A
